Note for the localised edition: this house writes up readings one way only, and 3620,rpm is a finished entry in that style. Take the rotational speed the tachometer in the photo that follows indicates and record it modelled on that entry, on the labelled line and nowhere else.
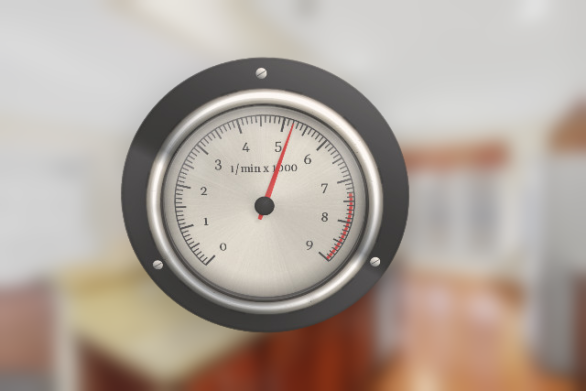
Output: 5200,rpm
